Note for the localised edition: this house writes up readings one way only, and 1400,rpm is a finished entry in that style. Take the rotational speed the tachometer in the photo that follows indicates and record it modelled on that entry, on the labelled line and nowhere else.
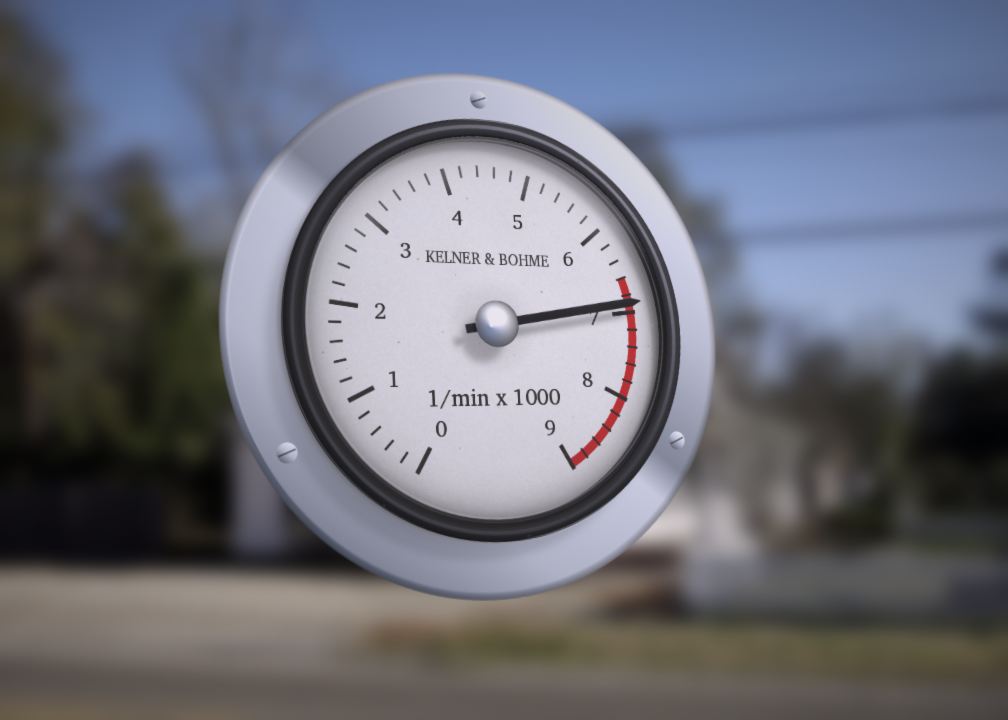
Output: 6900,rpm
